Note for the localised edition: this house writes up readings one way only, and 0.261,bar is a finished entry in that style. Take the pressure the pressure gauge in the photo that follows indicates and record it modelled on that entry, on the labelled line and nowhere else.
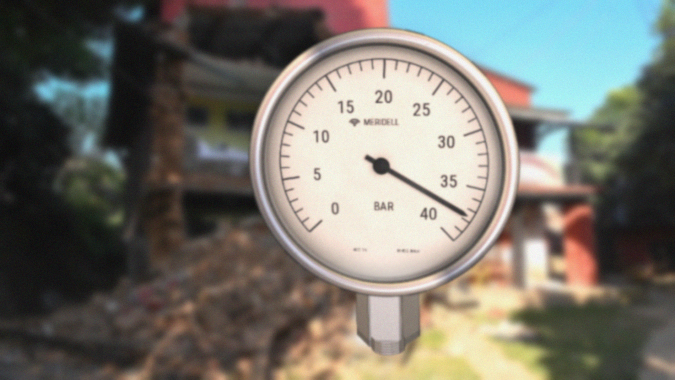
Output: 37.5,bar
